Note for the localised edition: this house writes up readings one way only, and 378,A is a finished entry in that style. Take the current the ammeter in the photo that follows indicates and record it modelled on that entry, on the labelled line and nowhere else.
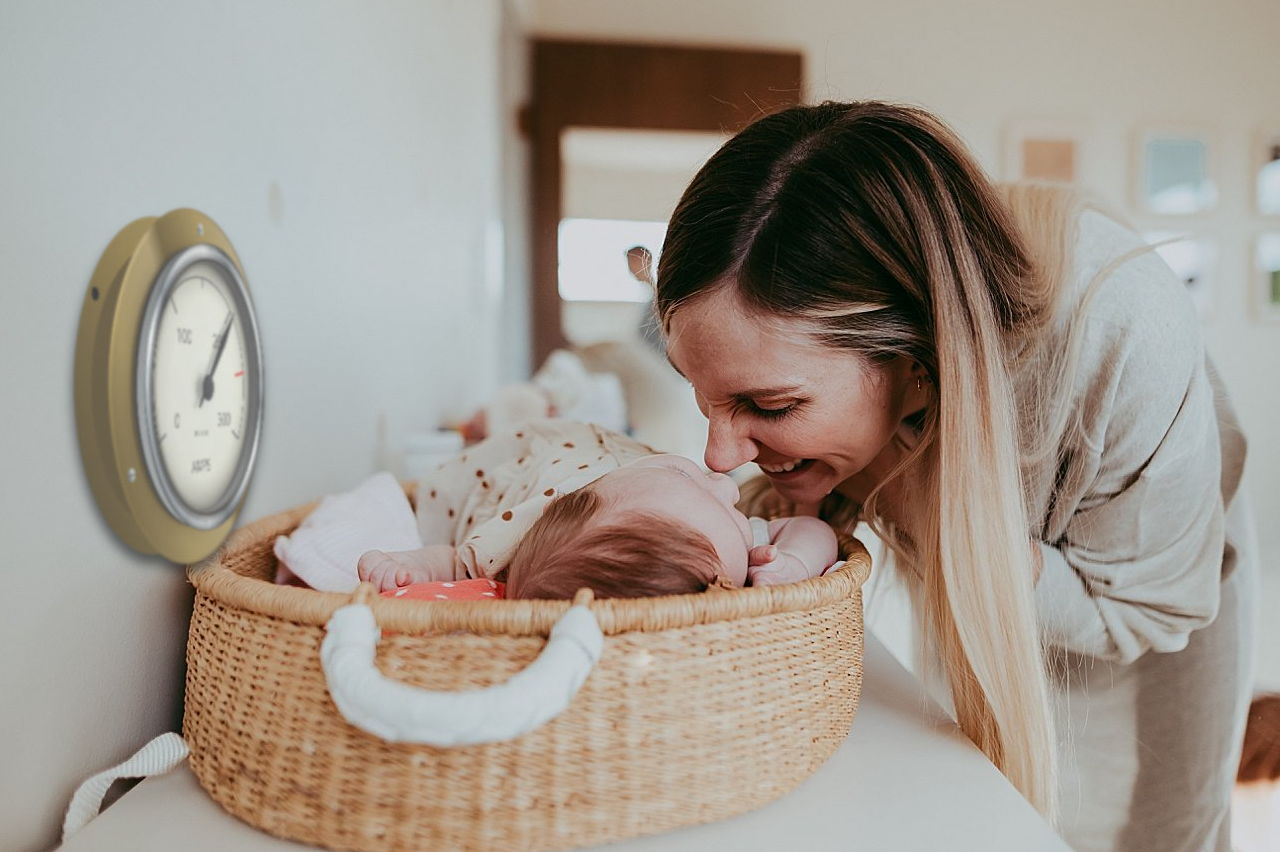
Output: 200,A
